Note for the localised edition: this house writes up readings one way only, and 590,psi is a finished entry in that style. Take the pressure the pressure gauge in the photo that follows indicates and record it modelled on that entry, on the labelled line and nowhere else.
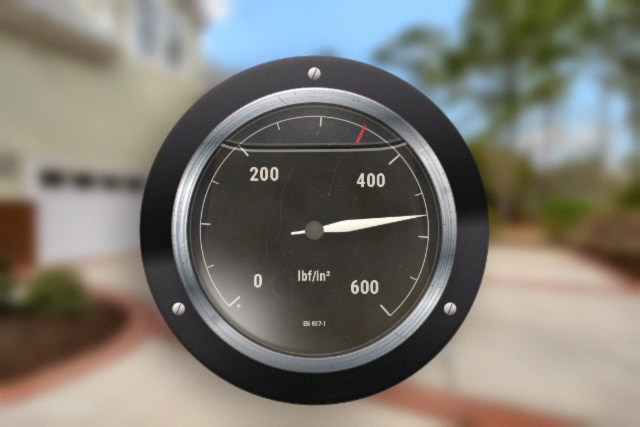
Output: 475,psi
